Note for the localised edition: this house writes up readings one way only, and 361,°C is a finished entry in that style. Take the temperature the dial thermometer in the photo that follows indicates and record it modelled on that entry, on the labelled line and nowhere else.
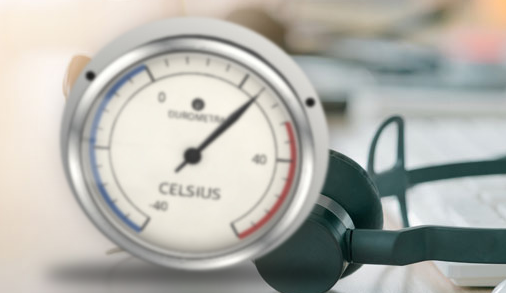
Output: 24,°C
